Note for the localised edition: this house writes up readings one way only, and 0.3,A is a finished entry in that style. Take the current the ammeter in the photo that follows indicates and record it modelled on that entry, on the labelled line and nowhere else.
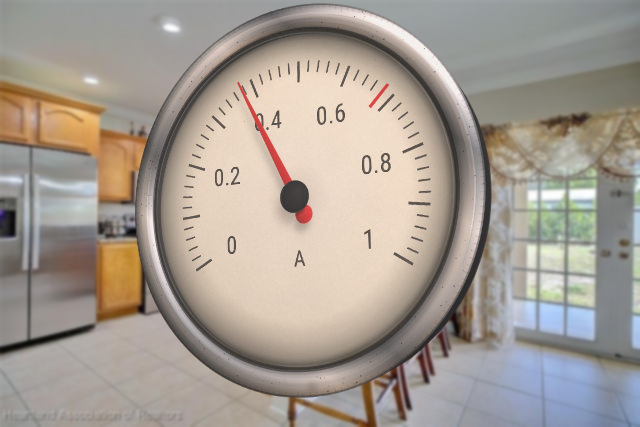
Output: 0.38,A
